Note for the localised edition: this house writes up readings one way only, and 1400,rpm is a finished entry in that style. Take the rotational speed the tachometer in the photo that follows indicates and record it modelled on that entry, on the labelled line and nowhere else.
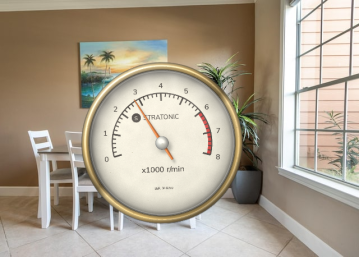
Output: 2800,rpm
